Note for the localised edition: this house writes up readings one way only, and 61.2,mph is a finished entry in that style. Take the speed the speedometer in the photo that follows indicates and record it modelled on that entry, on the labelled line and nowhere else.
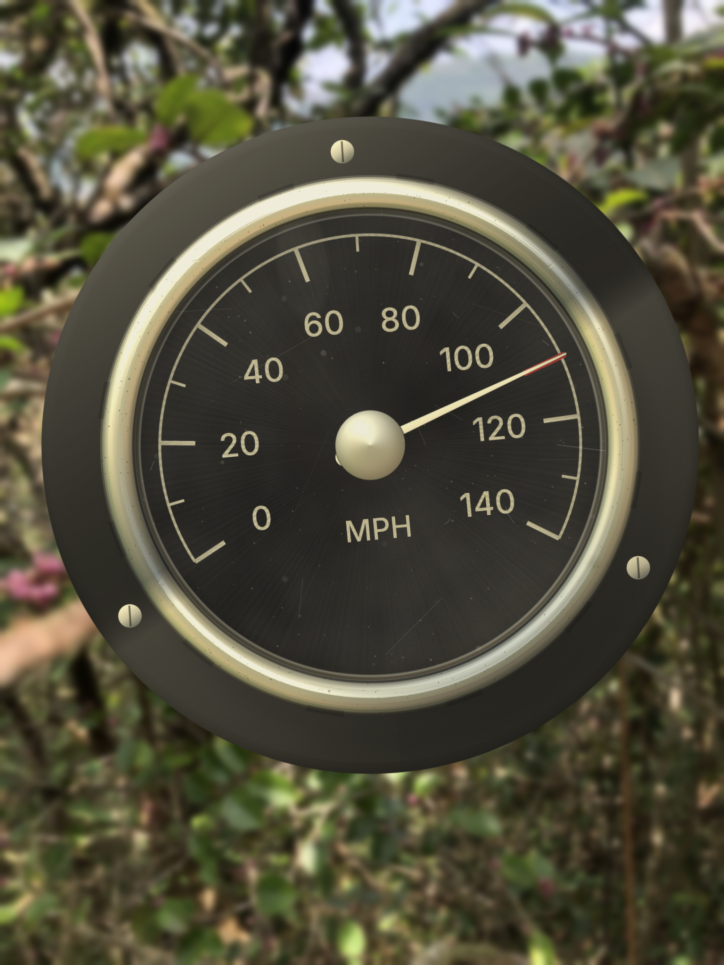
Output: 110,mph
